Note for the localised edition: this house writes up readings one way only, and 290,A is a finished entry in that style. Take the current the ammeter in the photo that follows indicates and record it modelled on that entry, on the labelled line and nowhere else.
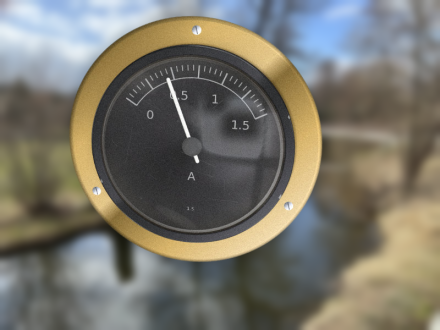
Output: 0.45,A
